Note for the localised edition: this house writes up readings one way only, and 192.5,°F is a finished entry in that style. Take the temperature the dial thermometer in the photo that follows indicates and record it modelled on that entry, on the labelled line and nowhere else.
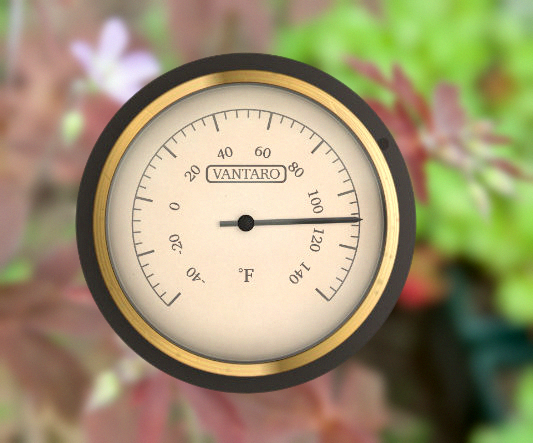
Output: 110,°F
